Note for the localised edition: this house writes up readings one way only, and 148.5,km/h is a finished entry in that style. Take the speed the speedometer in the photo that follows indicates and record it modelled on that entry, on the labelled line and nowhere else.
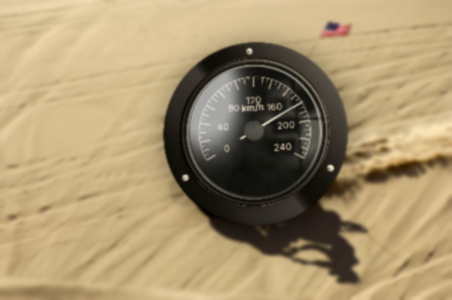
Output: 180,km/h
